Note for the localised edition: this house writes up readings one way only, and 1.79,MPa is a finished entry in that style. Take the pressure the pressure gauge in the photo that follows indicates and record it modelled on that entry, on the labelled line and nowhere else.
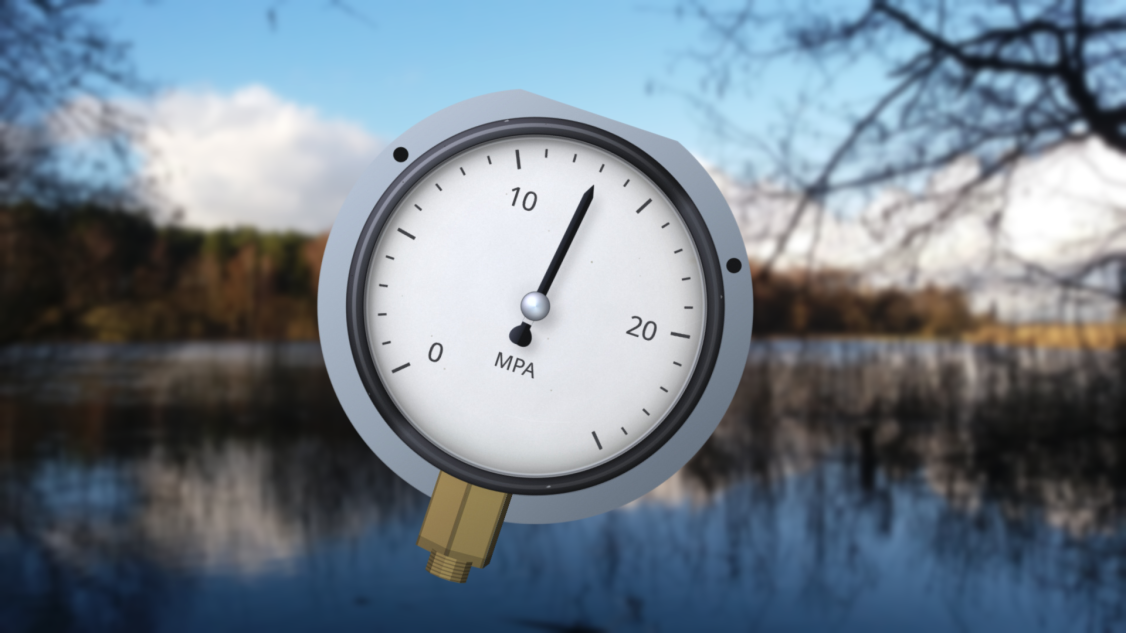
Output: 13,MPa
